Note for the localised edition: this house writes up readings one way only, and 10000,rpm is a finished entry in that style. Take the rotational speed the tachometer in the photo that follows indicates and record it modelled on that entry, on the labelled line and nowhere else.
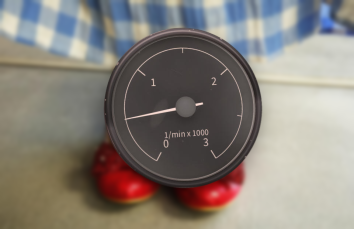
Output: 500,rpm
